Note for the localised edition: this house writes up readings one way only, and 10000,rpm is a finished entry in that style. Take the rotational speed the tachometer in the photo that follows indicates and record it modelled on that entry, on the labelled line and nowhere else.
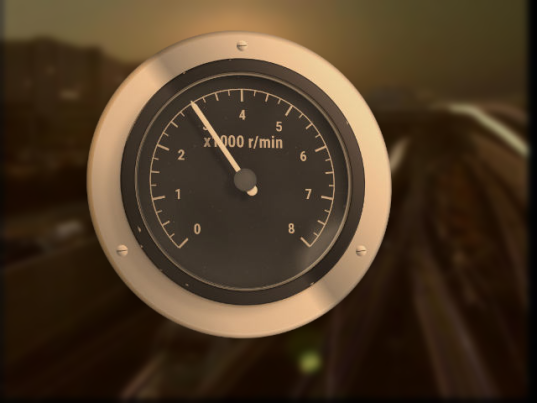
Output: 3000,rpm
